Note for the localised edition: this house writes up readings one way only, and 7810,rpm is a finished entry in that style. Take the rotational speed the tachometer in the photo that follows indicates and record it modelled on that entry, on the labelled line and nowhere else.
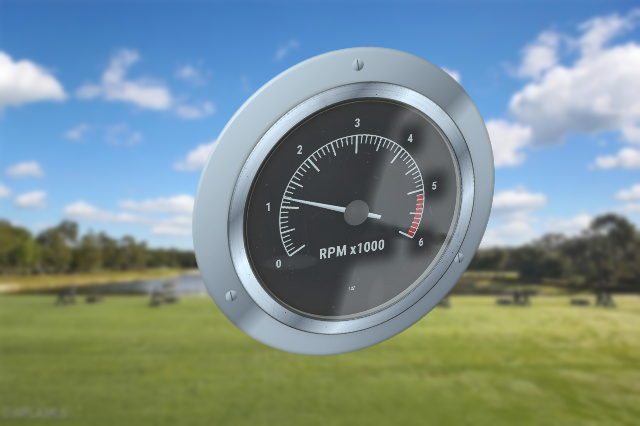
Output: 1200,rpm
